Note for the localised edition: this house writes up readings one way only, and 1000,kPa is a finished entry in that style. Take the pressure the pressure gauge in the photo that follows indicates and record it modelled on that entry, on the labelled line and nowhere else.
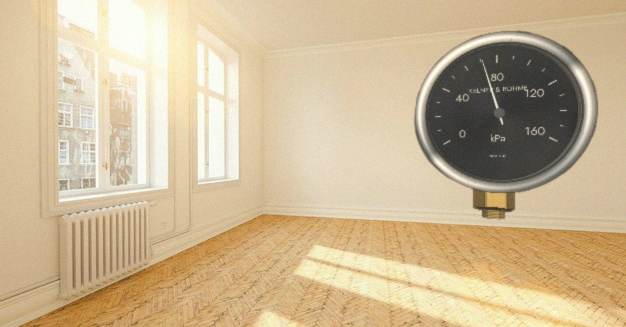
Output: 70,kPa
